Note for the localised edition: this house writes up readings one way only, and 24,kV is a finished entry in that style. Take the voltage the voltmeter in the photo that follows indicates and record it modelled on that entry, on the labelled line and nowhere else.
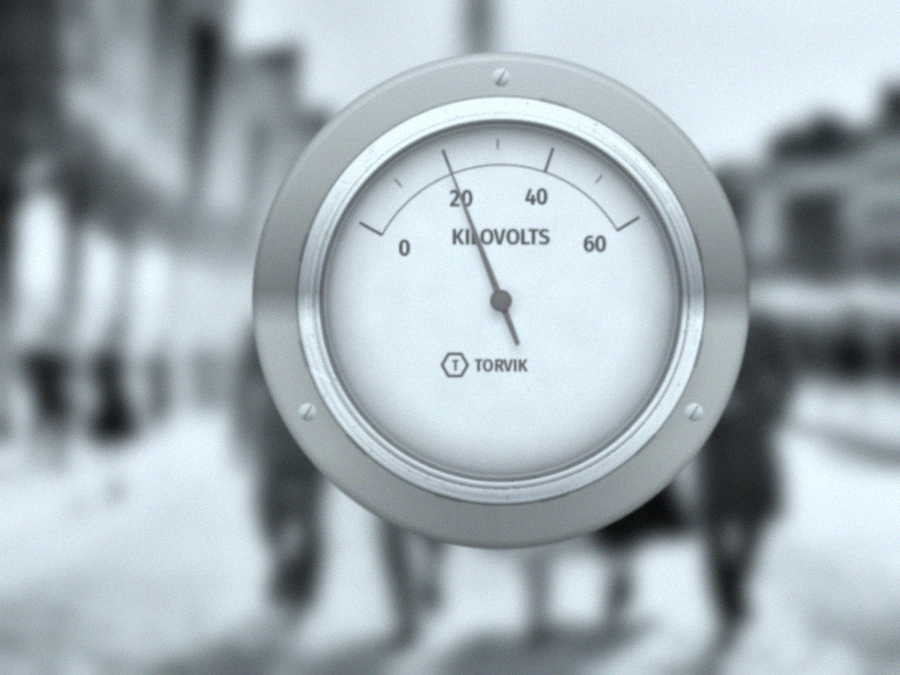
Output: 20,kV
